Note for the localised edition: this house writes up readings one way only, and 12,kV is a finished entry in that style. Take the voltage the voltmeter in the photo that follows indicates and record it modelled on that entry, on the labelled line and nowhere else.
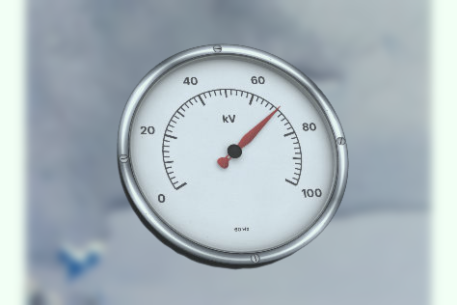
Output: 70,kV
